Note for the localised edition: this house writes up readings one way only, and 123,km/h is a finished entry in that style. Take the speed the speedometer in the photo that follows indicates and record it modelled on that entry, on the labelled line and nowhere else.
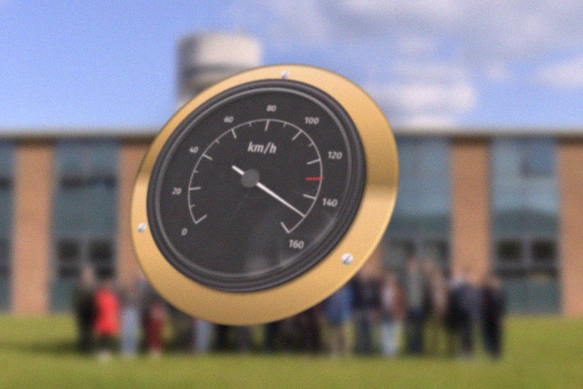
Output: 150,km/h
